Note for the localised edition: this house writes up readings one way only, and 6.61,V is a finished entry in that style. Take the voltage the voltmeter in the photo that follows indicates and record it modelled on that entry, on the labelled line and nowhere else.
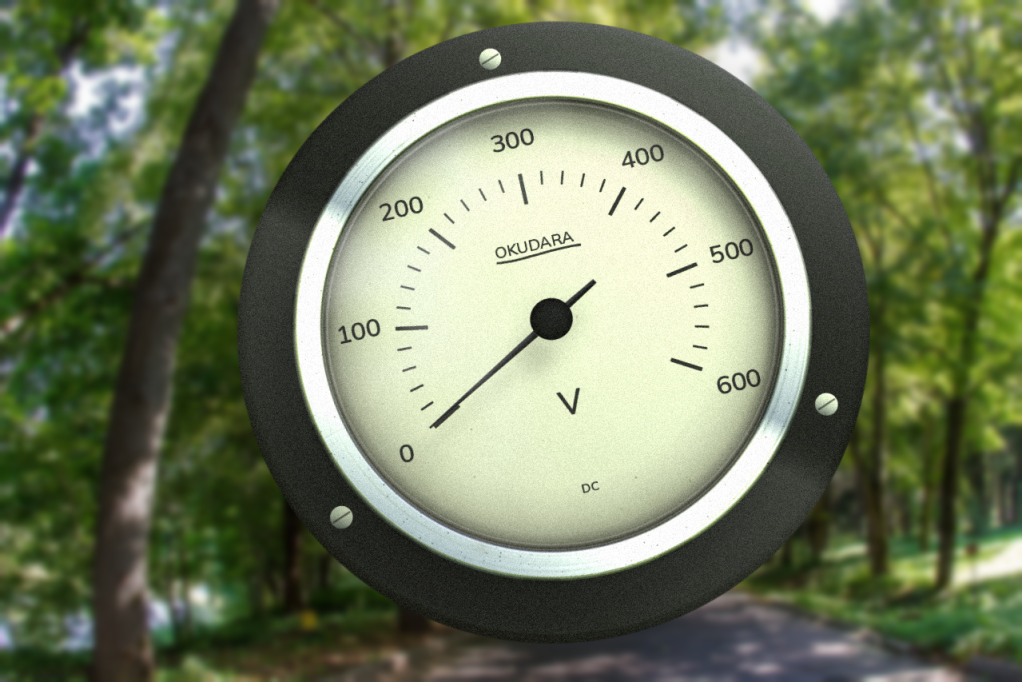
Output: 0,V
